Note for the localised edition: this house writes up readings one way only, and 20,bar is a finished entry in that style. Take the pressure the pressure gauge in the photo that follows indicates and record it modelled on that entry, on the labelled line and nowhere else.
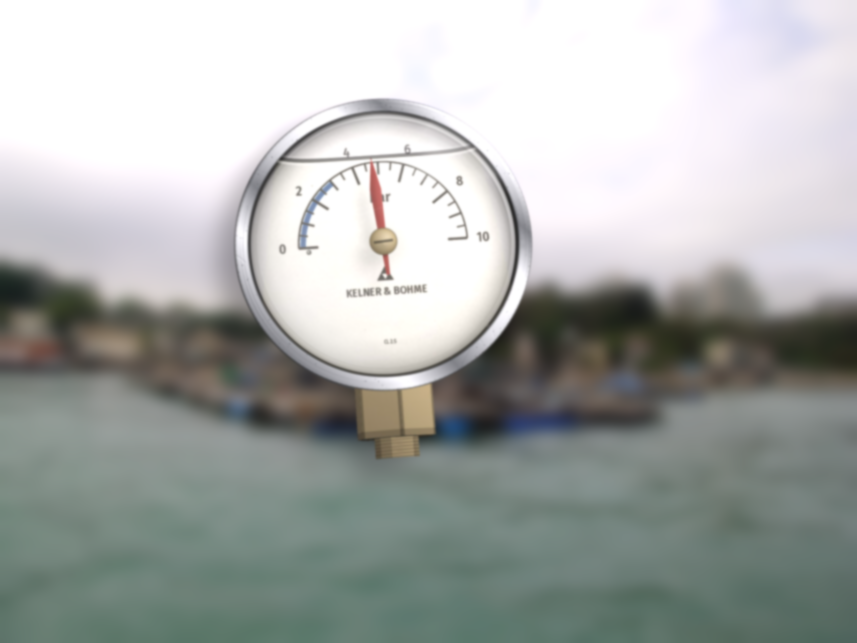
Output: 4.75,bar
